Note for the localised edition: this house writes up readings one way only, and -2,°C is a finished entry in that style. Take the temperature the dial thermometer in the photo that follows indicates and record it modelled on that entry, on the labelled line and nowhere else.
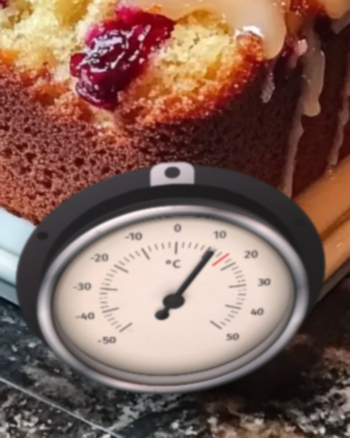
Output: 10,°C
